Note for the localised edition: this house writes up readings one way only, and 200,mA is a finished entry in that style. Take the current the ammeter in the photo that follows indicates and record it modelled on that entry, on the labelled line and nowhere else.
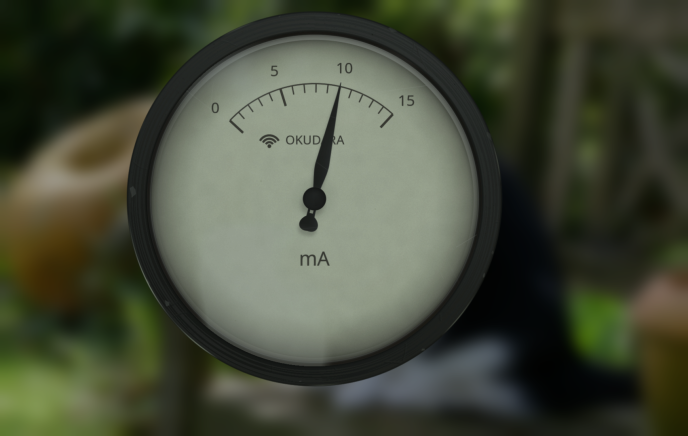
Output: 10,mA
